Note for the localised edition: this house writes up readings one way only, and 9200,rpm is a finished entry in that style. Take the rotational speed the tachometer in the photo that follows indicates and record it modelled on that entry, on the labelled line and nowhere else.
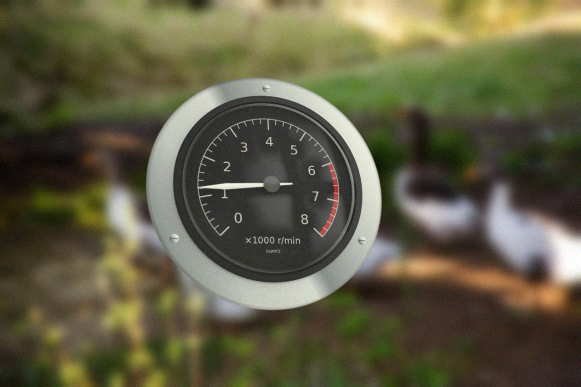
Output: 1200,rpm
